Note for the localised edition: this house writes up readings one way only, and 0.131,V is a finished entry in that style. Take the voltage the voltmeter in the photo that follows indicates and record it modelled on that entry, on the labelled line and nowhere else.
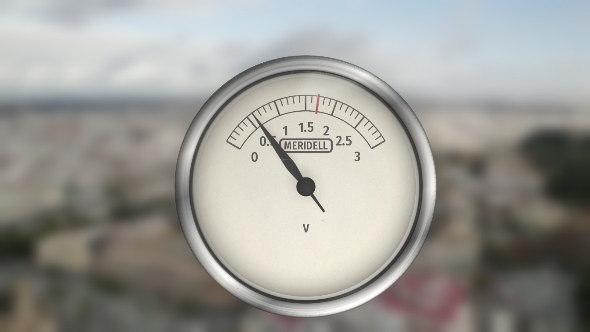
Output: 0.6,V
